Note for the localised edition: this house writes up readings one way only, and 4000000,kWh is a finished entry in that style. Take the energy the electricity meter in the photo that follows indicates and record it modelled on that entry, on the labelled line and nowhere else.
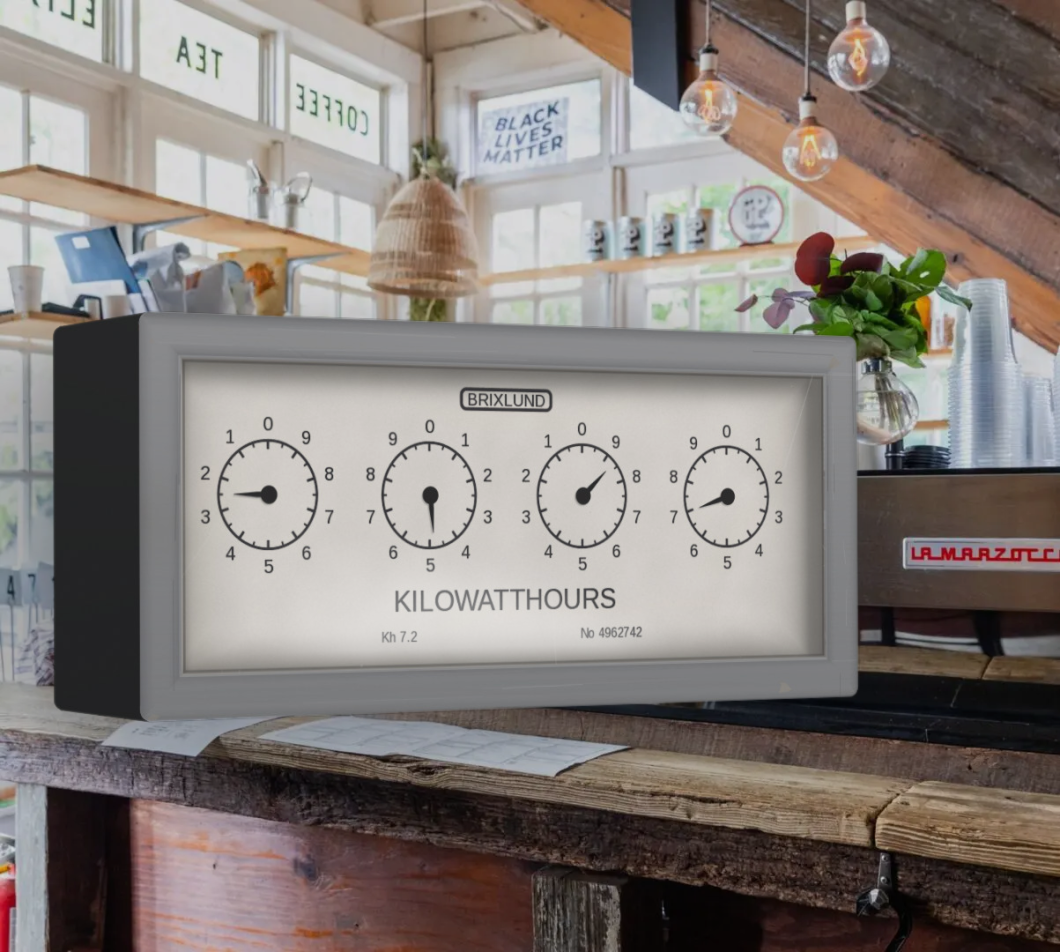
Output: 2487,kWh
